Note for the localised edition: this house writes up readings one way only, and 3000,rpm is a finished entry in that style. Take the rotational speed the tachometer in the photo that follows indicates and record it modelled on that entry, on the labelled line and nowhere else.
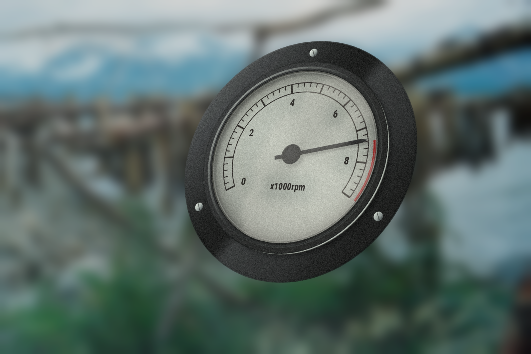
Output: 7400,rpm
